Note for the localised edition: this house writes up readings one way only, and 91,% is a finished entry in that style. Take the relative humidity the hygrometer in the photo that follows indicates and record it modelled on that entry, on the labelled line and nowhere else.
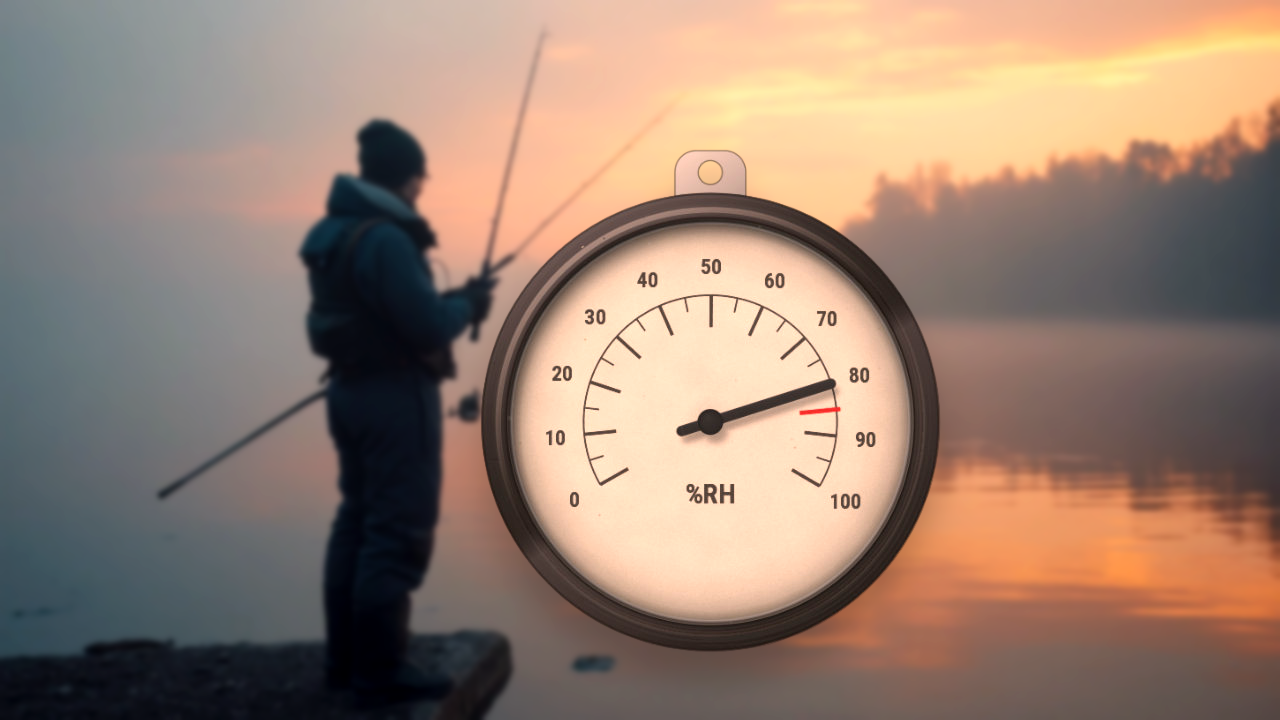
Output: 80,%
